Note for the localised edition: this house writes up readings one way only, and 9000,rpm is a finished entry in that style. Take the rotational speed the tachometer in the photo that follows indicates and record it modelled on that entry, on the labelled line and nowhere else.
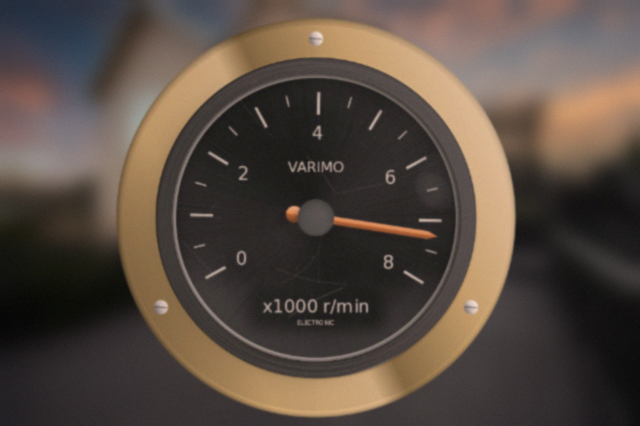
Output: 7250,rpm
